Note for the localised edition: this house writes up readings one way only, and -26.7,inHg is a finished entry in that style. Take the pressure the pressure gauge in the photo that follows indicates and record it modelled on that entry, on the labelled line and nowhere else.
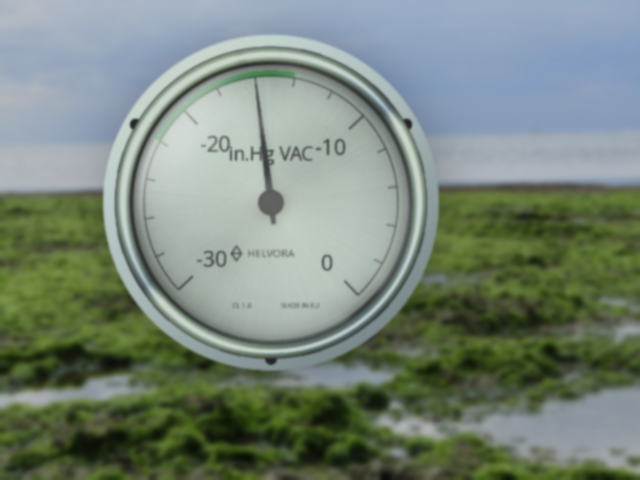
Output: -16,inHg
